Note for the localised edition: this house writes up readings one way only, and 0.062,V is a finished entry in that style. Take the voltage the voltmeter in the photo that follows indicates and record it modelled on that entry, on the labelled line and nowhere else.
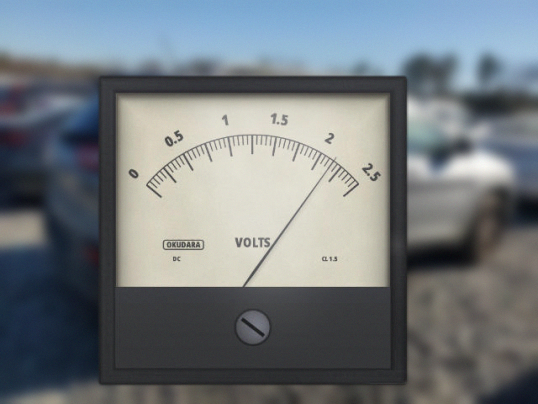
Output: 2.15,V
